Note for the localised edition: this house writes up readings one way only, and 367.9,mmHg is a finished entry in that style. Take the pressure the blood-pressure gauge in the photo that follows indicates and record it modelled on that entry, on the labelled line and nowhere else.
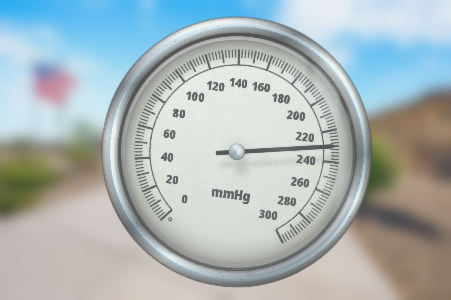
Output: 230,mmHg
